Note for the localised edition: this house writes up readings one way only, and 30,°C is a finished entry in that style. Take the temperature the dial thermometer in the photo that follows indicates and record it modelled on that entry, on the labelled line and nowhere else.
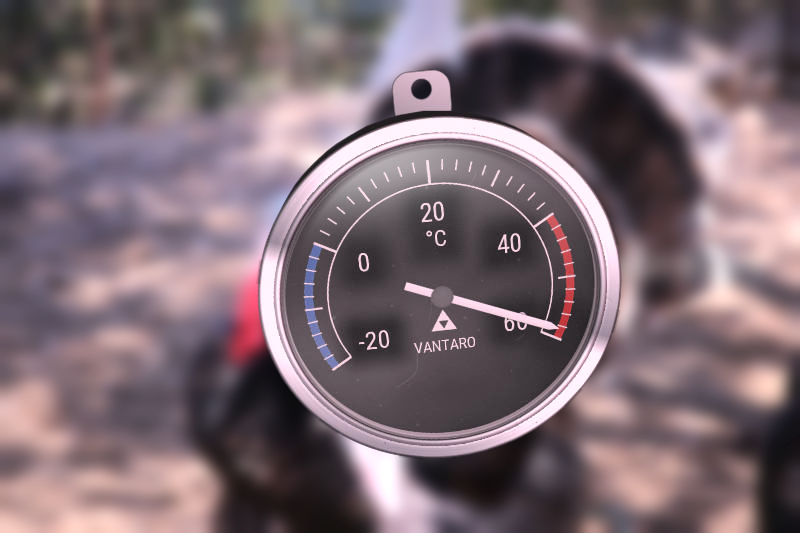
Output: 58,°C
